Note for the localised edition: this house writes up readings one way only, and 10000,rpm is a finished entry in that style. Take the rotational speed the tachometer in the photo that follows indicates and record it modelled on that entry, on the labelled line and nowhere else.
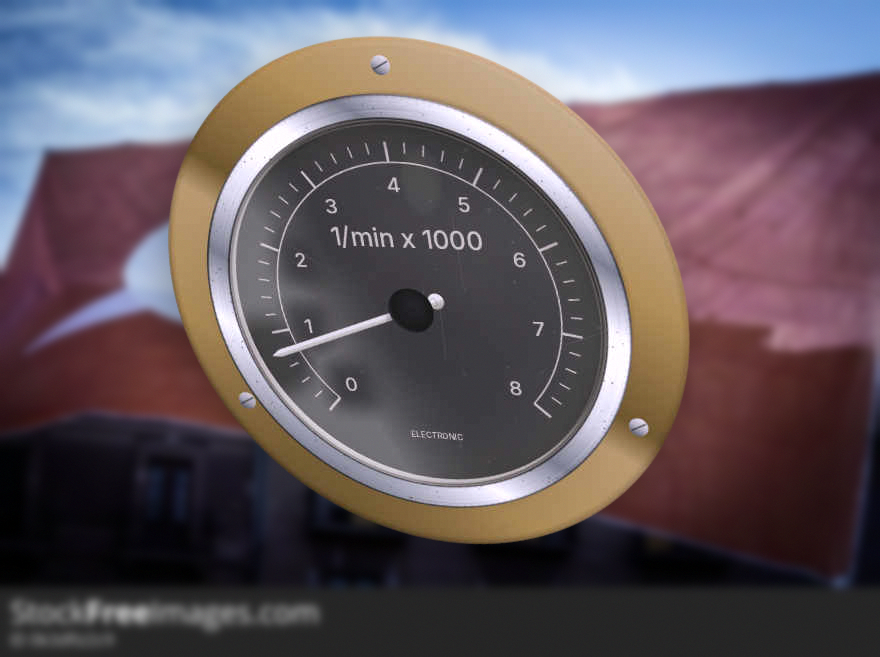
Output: 800,rpm
